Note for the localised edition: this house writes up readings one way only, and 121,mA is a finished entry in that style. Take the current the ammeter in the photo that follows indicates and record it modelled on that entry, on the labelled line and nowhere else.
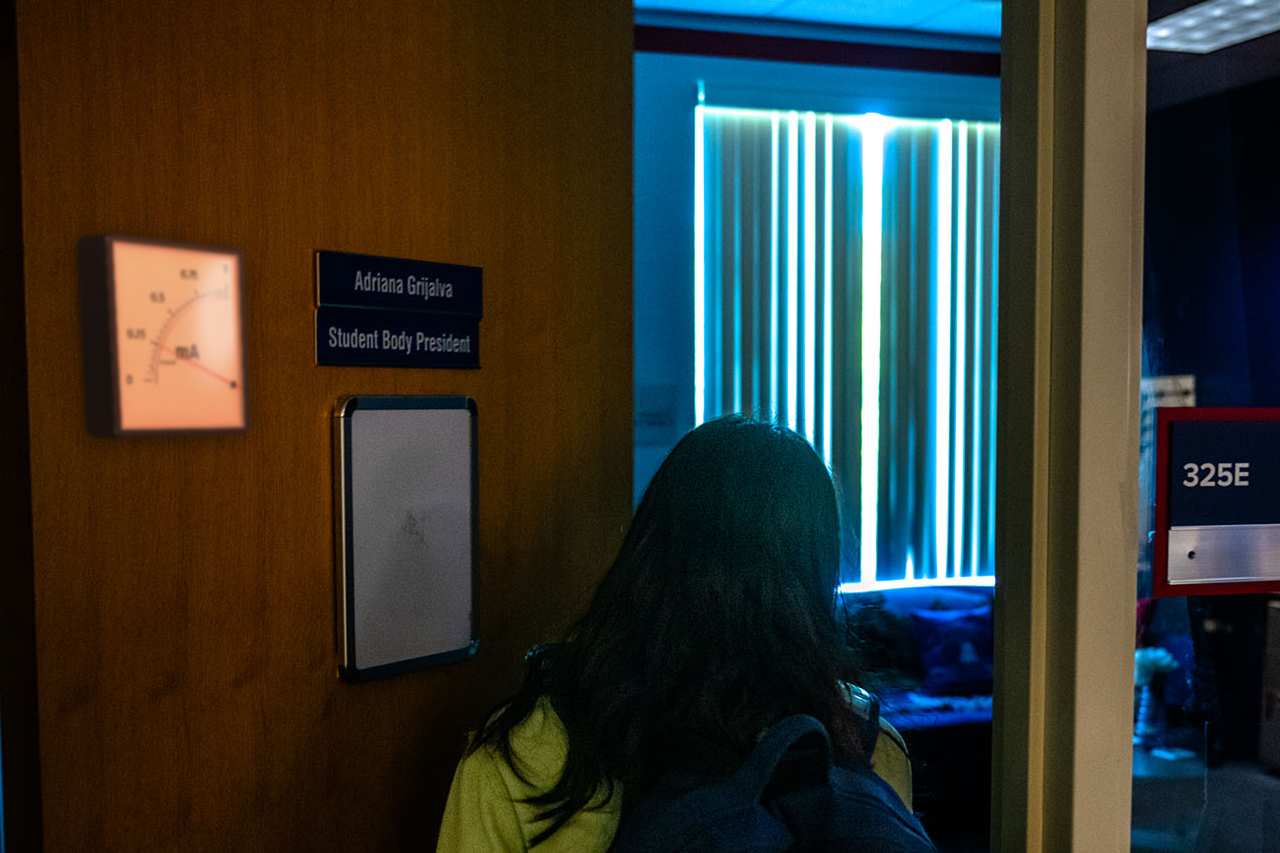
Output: 0.25,mA
